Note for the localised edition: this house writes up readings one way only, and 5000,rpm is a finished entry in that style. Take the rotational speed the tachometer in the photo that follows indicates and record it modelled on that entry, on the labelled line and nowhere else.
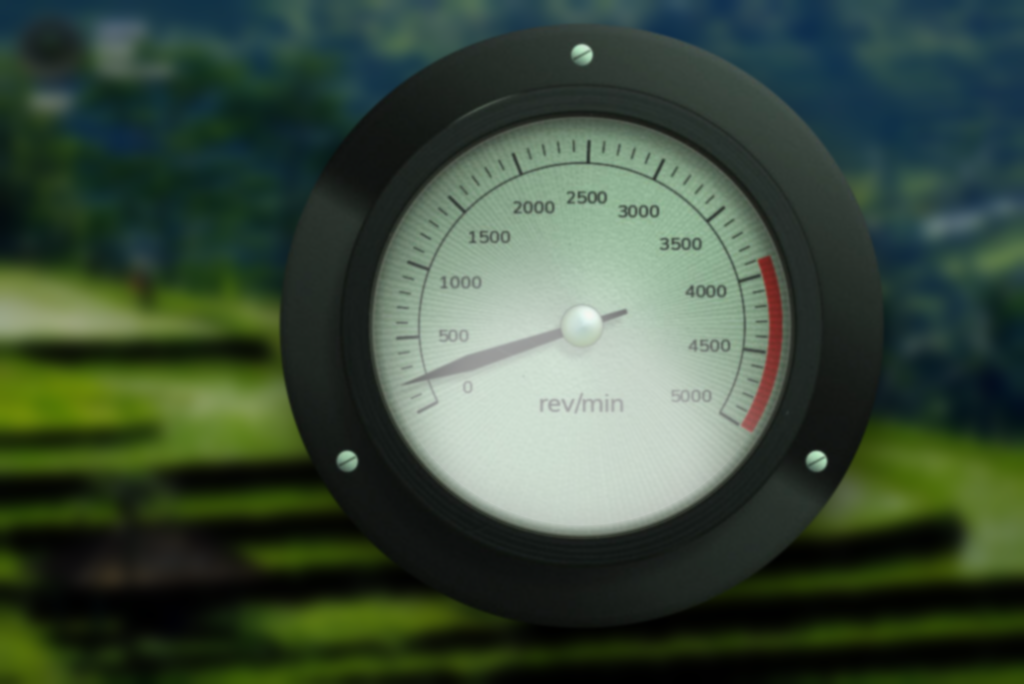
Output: 200,rpm
